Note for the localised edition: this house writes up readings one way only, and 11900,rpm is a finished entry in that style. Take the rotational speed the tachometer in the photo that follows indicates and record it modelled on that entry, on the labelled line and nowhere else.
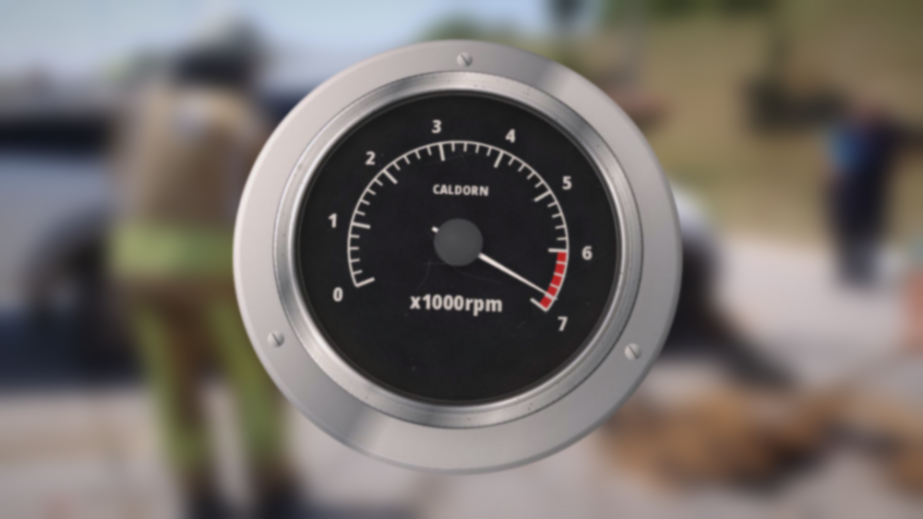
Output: 6800,rpm
